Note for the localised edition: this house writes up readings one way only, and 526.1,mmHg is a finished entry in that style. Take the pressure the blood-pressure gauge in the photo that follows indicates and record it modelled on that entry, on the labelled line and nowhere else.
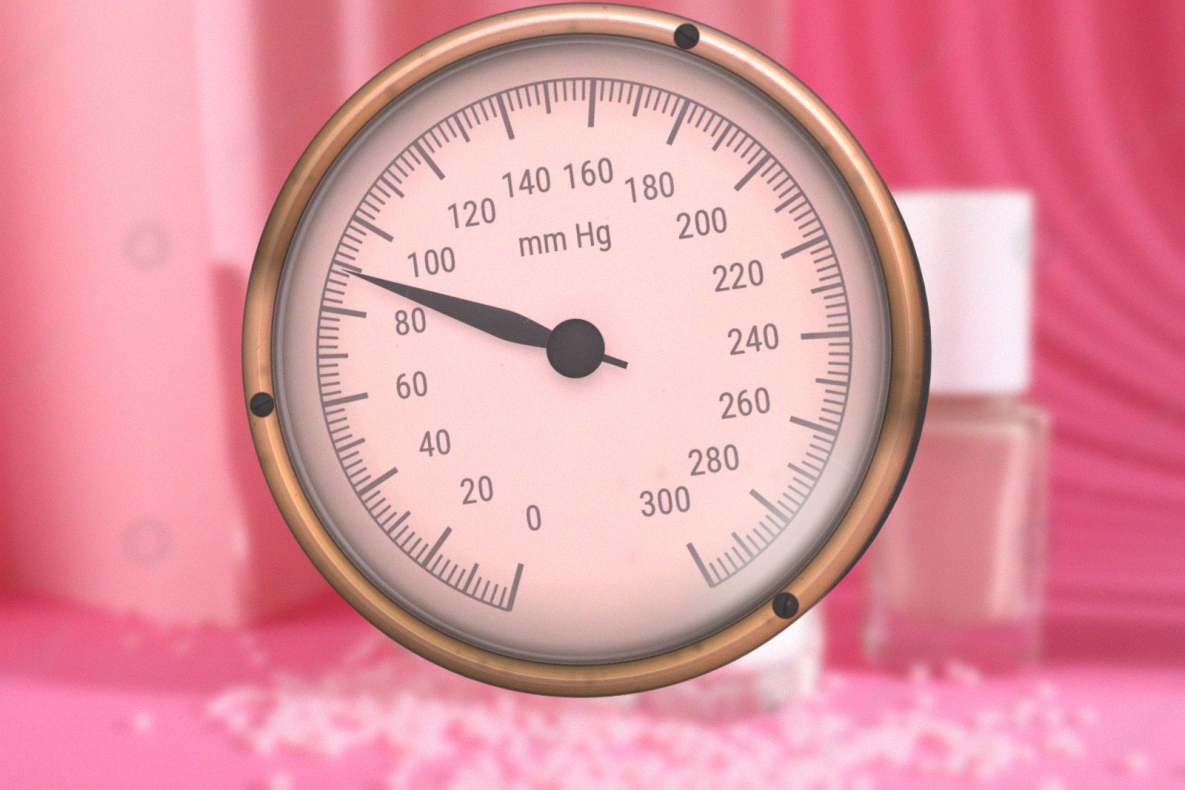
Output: 89,mmHg
